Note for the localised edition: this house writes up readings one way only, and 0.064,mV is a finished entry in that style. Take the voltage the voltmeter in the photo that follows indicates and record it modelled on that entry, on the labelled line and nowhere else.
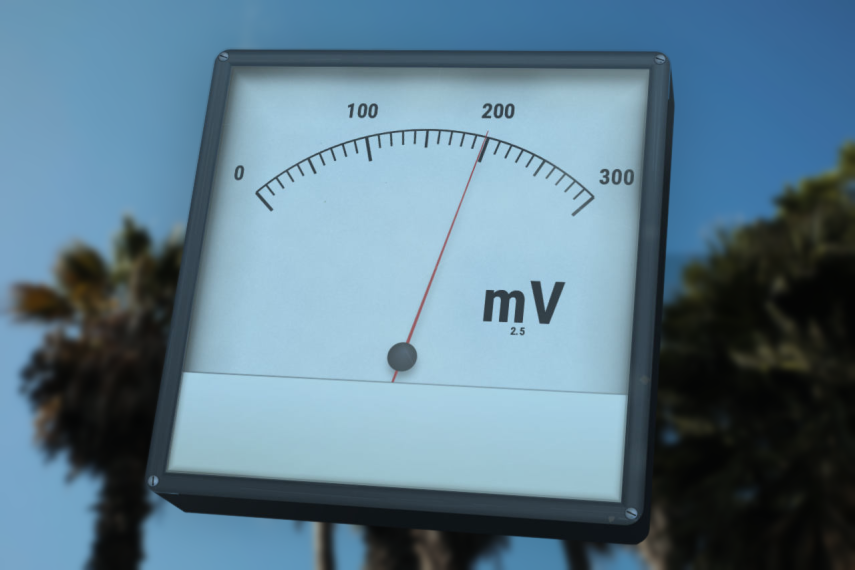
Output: 200,mV
